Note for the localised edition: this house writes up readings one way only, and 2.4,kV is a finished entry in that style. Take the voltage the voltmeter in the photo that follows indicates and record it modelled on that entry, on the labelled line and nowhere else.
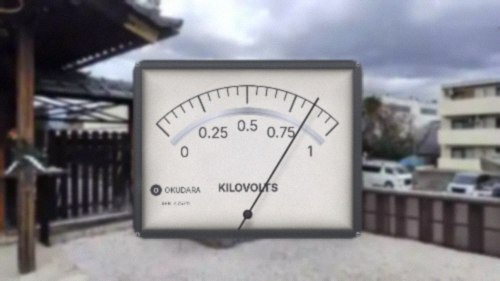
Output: 0.85,kV
